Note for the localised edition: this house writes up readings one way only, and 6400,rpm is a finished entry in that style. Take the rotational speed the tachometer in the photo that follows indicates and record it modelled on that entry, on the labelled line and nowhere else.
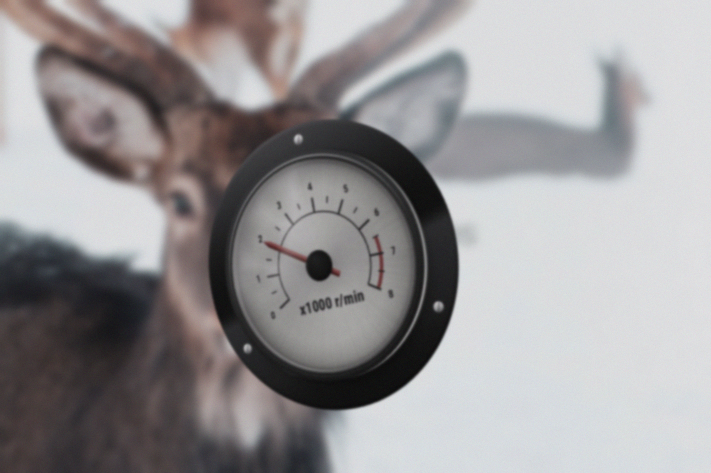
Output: 2000,rpm
